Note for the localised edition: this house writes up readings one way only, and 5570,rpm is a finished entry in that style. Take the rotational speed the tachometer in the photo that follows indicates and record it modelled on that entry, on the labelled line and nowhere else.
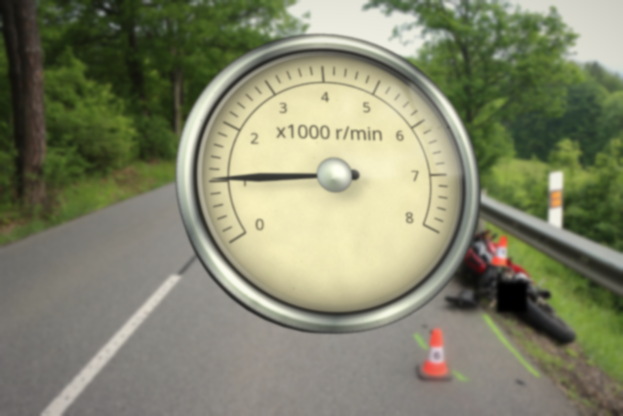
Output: 1000,rpm
